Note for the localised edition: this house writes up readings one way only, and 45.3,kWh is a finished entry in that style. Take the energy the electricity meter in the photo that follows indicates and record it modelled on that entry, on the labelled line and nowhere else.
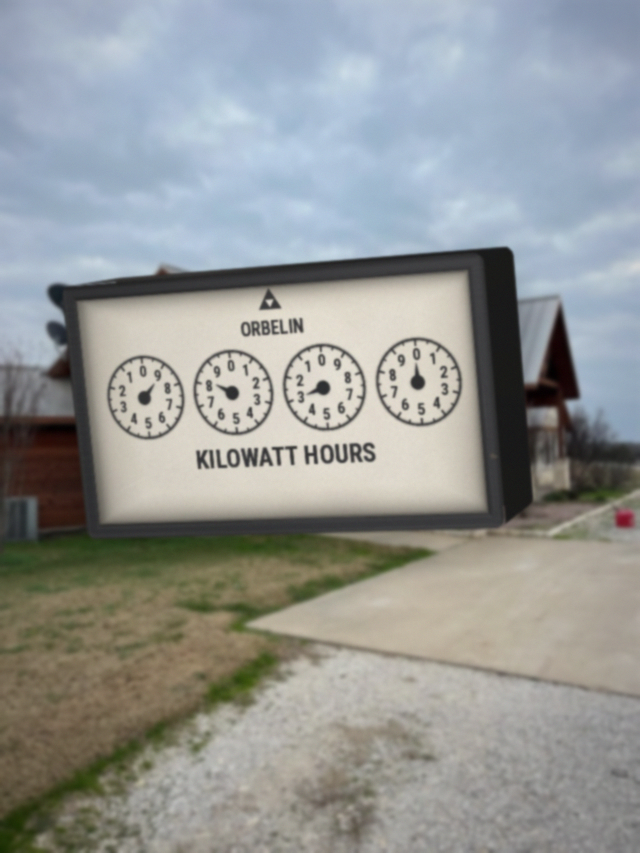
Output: 8830,kWh
